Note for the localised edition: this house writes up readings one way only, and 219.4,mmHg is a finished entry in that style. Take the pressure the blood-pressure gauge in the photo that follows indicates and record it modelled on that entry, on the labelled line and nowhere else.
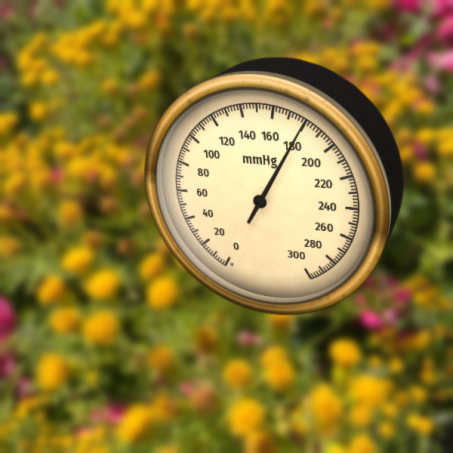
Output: 180,mmHg
